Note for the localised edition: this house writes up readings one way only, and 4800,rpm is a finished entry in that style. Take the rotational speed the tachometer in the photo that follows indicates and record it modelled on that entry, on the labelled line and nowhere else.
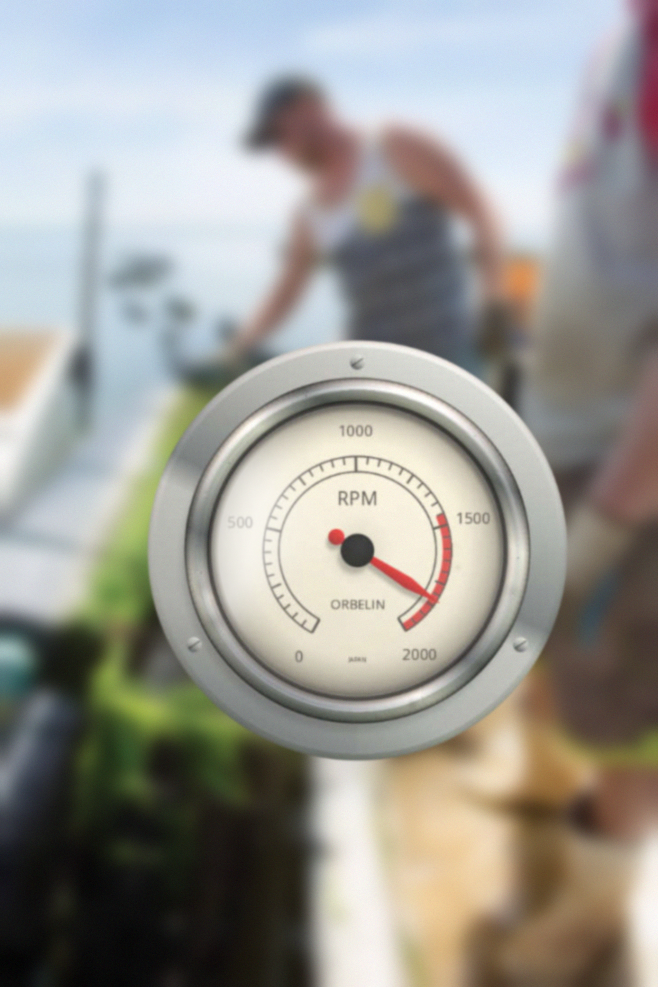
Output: 1825,rpm
